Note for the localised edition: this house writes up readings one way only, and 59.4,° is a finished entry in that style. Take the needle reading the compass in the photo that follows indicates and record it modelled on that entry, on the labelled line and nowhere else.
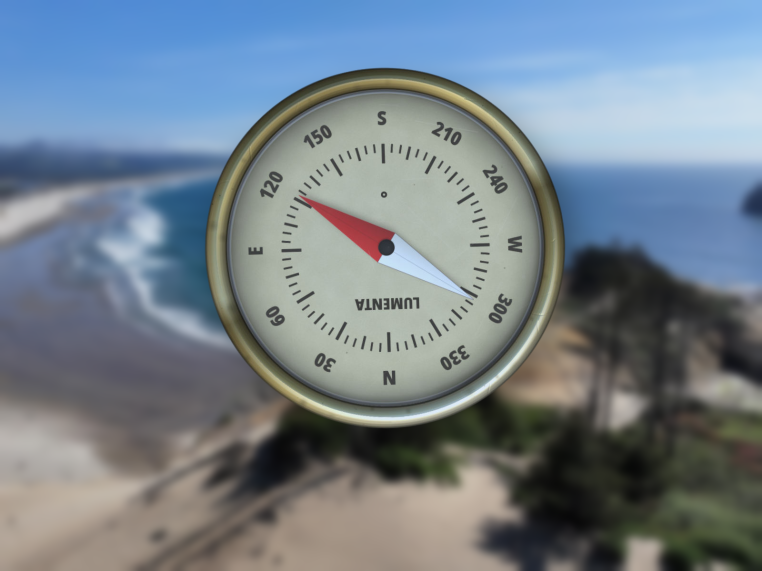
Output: 122.5,°
